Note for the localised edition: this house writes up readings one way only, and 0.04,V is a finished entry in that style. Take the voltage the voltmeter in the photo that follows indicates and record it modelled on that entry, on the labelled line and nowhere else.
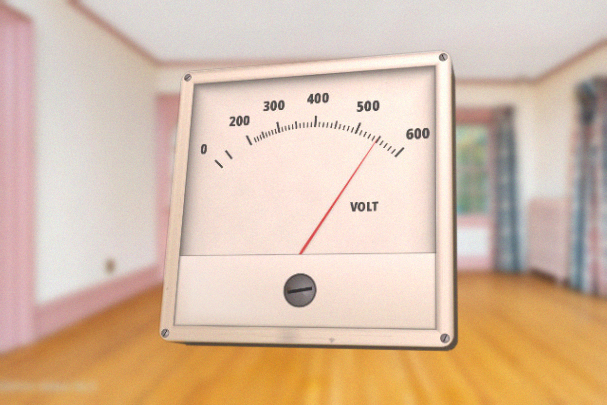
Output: 550,V
